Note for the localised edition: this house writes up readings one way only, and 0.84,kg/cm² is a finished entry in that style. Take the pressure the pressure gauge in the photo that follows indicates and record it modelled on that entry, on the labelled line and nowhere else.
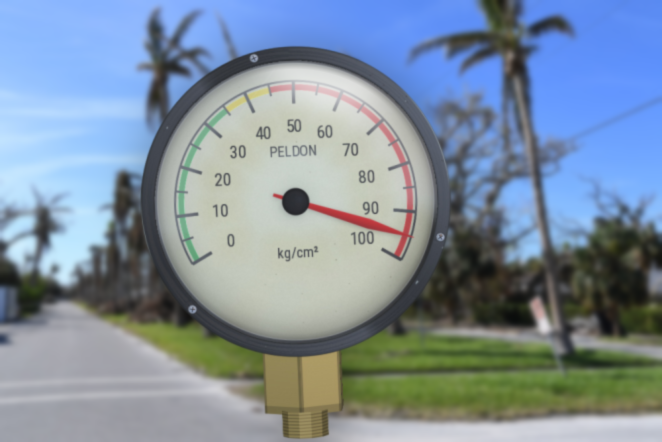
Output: 95,kg/cm²
